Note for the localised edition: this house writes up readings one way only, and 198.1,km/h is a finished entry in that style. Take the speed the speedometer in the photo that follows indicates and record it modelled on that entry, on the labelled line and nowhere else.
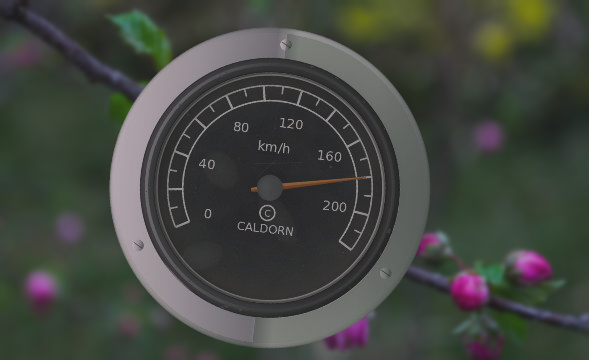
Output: 180,km/h
